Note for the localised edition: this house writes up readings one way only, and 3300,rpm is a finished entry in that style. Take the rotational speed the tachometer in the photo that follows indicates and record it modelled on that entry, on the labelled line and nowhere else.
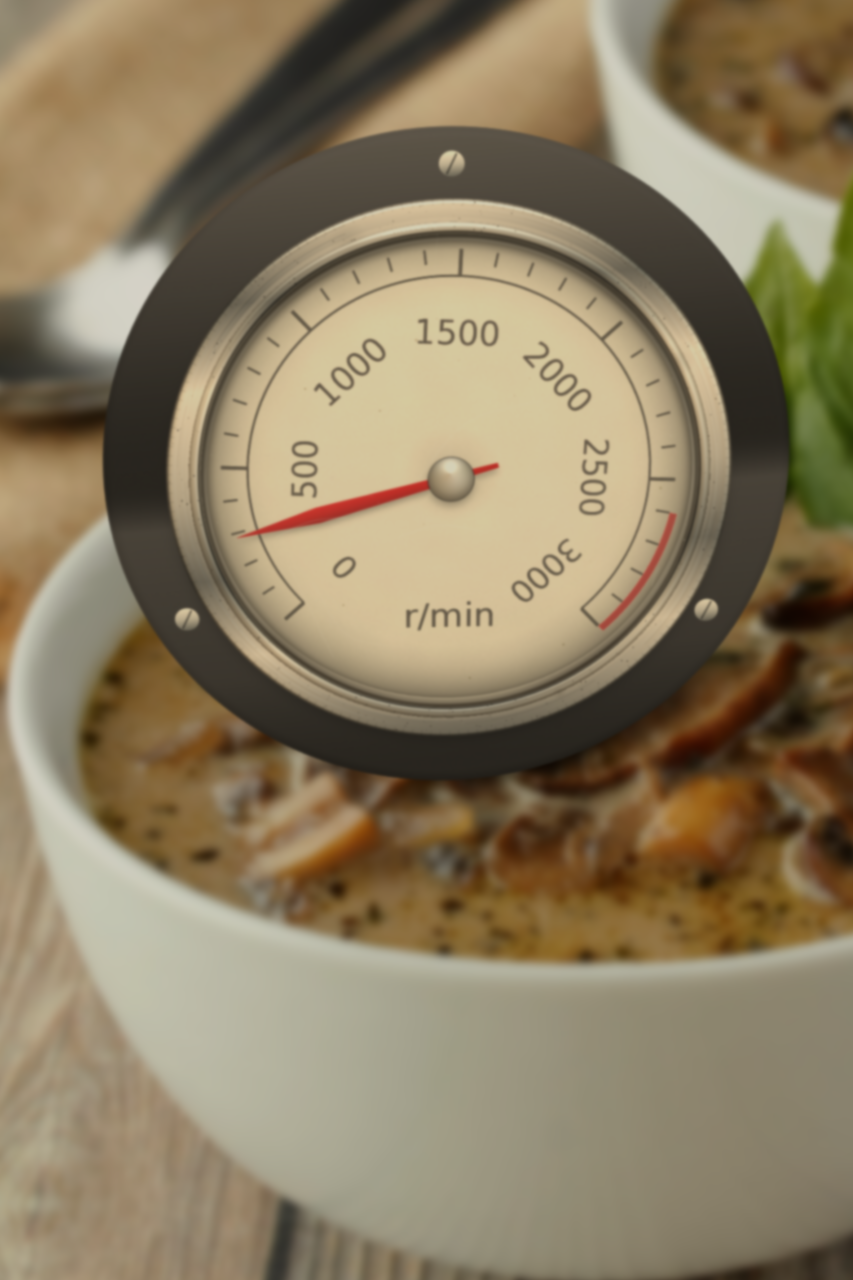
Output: 300,rpm
